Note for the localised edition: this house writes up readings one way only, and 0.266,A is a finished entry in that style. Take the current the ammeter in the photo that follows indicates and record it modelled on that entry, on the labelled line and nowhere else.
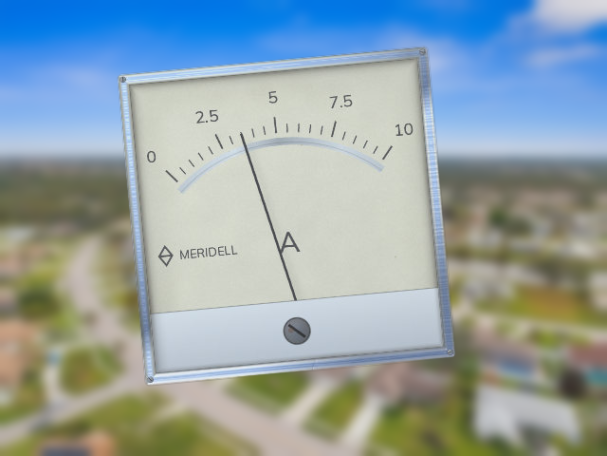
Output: 3.5,A
